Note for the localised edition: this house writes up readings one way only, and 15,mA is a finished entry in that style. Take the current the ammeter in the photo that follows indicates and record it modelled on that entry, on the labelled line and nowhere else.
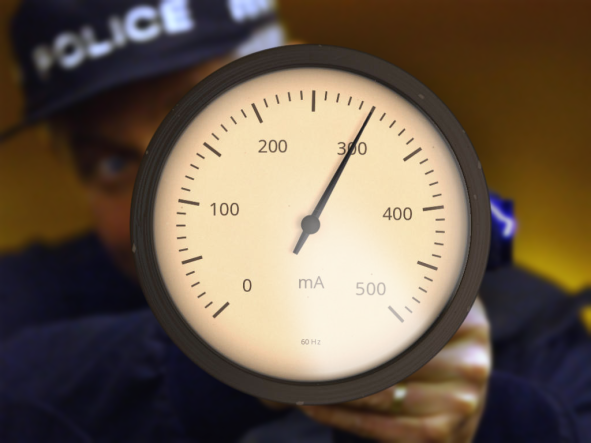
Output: 300,mA
